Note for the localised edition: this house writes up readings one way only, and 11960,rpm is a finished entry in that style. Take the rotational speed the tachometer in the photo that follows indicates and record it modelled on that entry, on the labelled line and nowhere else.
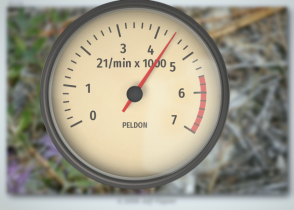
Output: 4400,rpm
